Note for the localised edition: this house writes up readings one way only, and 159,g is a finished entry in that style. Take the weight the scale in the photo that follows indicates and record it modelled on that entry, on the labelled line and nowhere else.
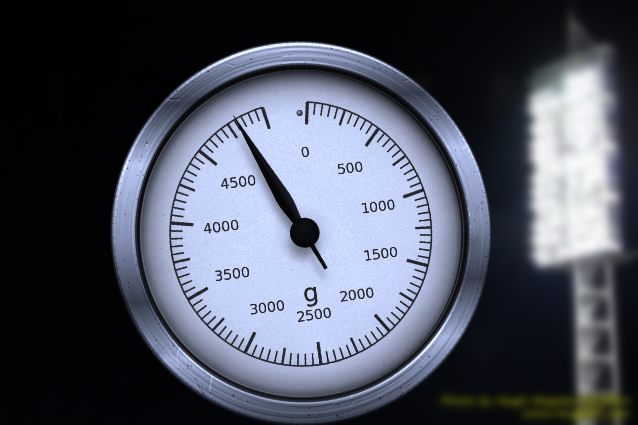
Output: 4800,g
